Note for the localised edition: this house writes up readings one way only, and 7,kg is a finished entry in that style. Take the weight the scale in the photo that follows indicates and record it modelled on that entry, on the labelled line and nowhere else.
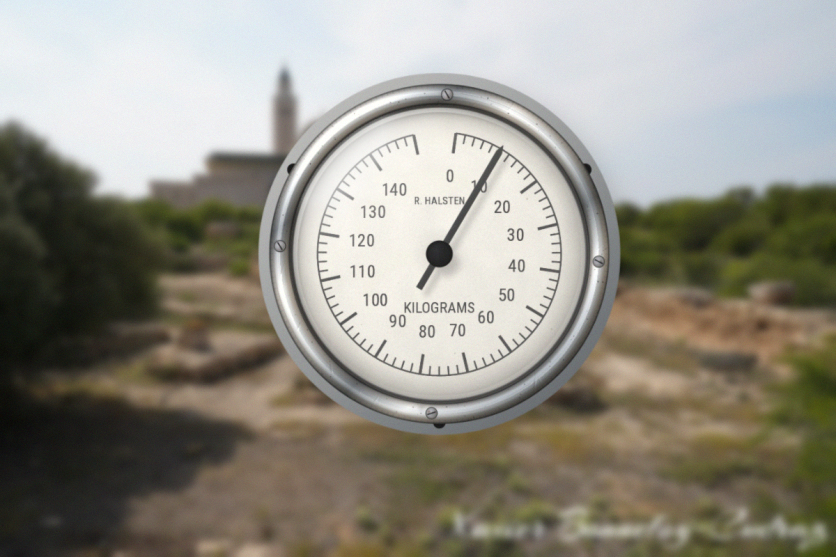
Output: 10,kg
